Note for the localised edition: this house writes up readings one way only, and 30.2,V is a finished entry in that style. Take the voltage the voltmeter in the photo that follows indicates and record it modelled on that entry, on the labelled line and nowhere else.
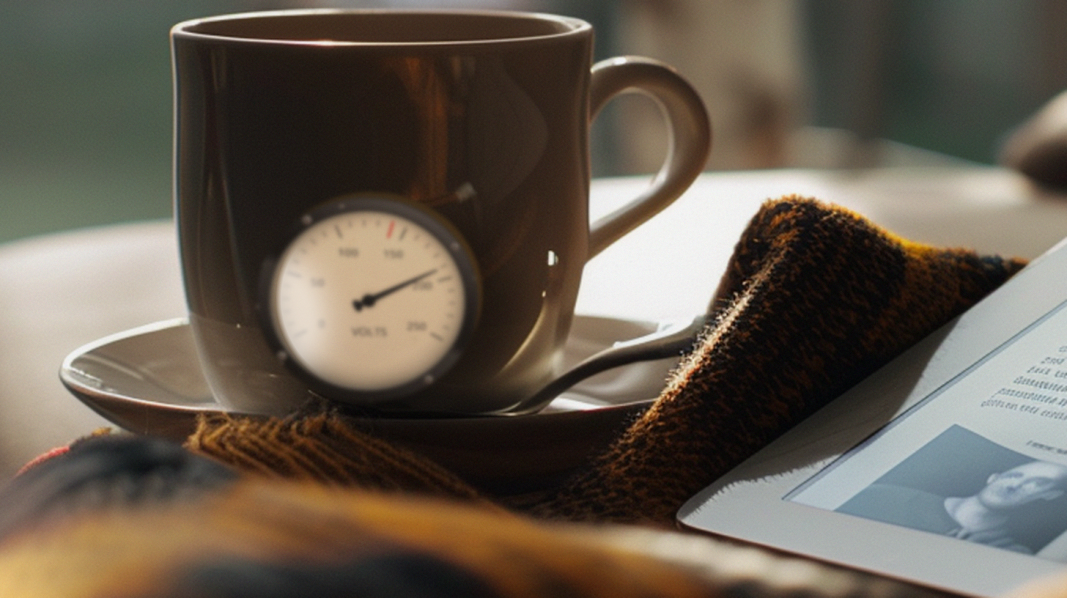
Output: 190,V
